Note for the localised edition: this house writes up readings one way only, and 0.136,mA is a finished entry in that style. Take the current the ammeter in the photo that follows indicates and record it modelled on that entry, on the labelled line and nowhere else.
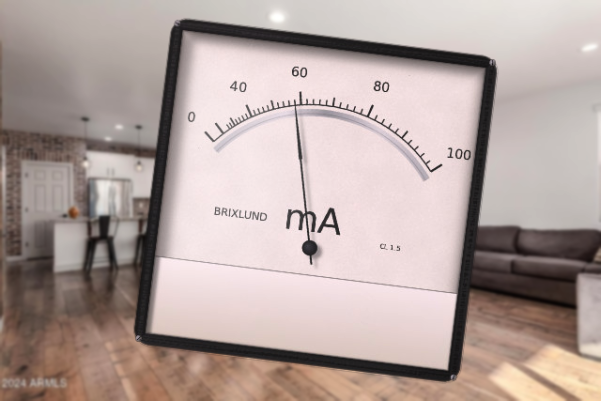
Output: 58,mA
